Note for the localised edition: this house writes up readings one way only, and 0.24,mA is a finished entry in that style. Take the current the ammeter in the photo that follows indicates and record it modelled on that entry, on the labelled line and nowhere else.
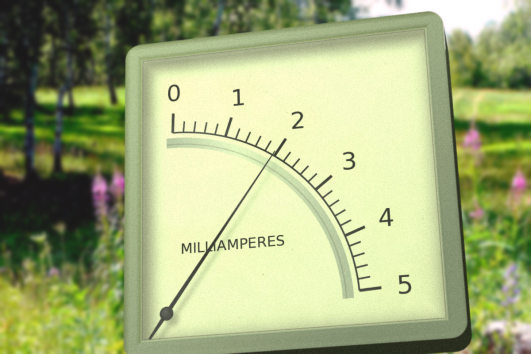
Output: 2,mA
